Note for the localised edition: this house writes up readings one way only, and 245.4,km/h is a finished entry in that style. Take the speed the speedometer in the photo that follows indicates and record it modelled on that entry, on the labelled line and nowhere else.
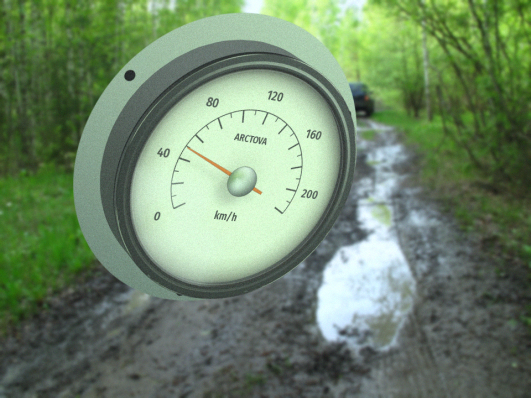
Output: 50,km/h
